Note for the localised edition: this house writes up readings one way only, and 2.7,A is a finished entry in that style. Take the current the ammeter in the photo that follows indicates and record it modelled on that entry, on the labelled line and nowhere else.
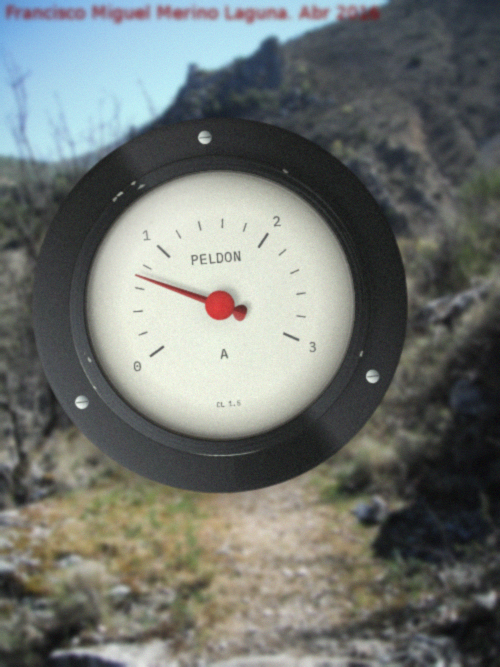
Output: 0.7,A
